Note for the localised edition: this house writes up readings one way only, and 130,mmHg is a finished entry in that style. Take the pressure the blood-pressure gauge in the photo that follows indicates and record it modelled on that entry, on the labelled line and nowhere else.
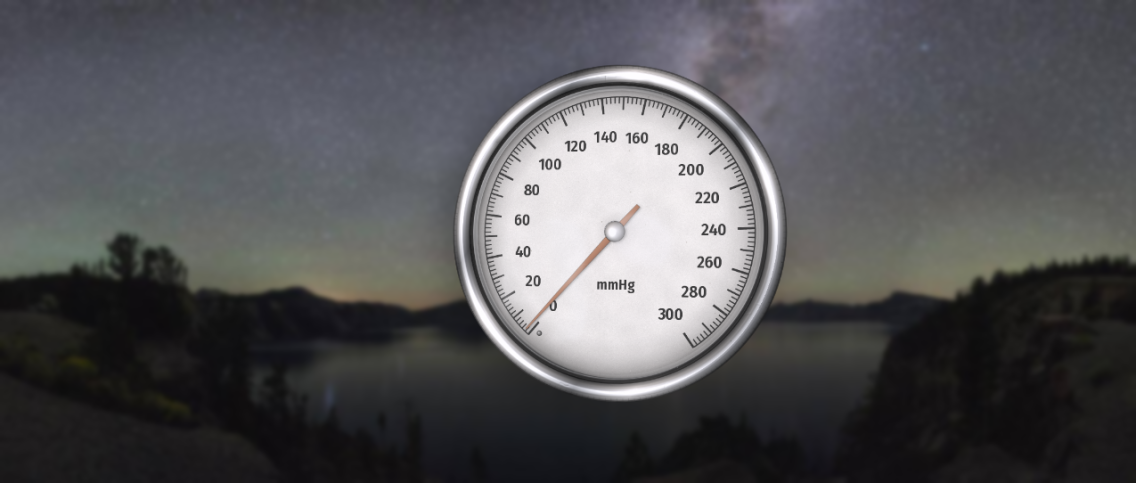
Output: 2,mmHg
